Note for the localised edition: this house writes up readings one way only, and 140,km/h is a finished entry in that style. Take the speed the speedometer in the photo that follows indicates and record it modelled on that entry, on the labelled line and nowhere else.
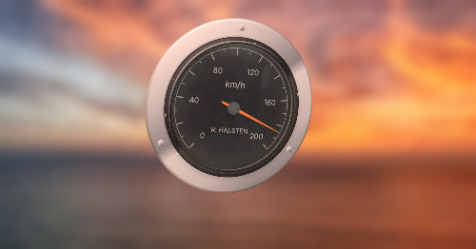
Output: 185,km/h
